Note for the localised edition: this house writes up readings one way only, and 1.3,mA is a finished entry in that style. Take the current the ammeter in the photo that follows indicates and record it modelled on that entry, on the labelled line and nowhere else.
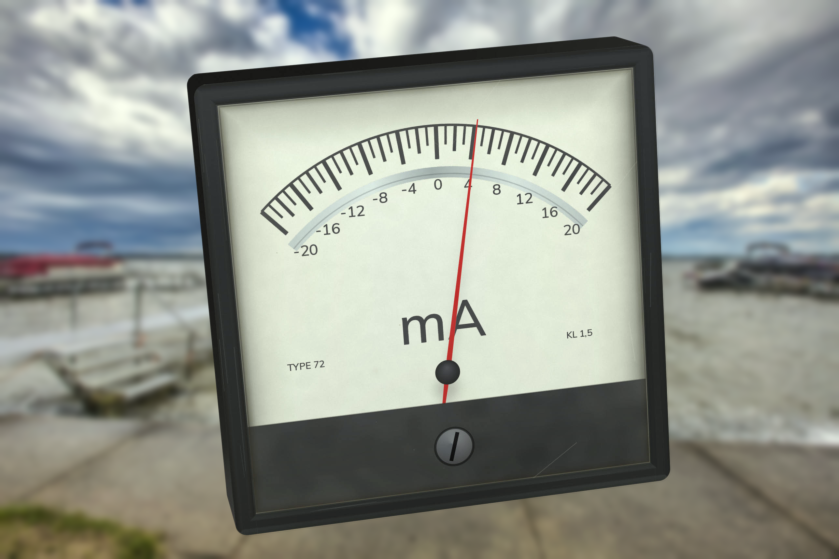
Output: 4,mA
